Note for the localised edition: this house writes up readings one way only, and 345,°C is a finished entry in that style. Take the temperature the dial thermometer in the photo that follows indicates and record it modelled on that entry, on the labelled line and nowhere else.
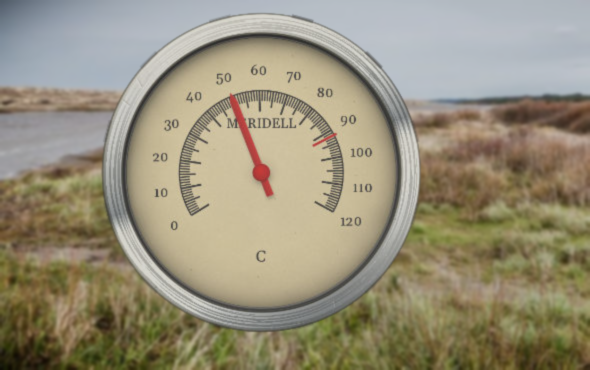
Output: 50,°C
